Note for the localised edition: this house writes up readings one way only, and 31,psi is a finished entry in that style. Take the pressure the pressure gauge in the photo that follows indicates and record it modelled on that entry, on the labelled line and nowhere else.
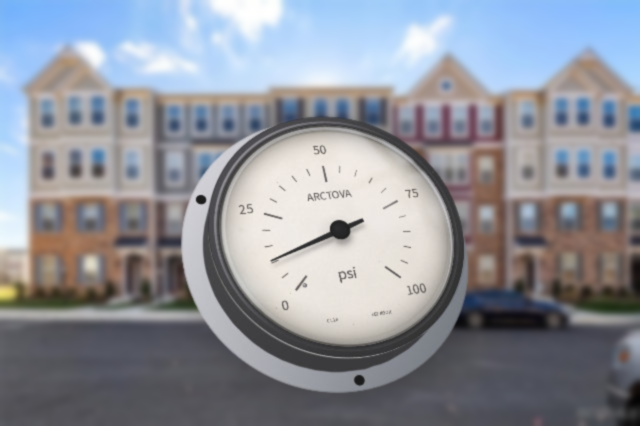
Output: 10,psi
